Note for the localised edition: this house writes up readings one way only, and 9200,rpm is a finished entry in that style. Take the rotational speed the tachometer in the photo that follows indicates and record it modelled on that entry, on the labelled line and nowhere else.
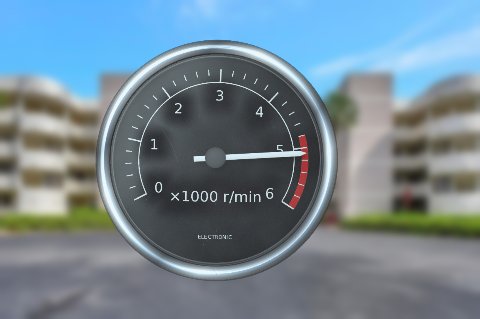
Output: 5100,rpm
